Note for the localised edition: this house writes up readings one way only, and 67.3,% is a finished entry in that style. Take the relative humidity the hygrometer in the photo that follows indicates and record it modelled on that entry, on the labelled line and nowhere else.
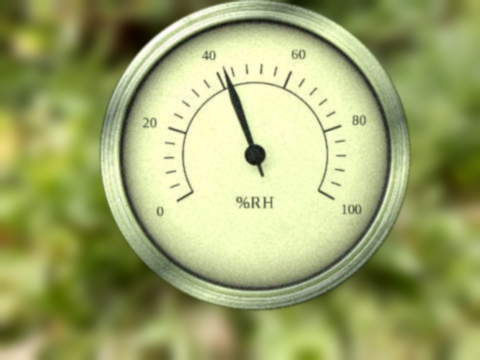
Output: 42,%
